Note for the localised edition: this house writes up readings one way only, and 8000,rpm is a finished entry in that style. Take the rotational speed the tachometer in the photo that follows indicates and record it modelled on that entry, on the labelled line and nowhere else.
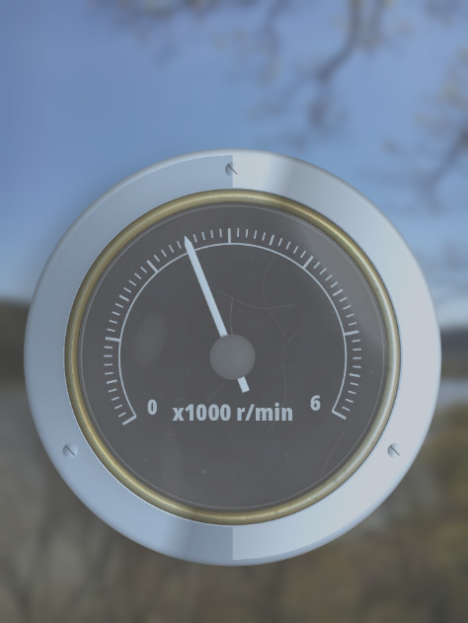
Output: 2500,rpm
